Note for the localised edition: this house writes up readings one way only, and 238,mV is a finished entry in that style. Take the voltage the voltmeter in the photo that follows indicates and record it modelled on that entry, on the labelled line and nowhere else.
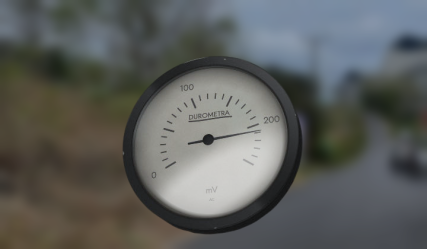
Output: 210,mV
